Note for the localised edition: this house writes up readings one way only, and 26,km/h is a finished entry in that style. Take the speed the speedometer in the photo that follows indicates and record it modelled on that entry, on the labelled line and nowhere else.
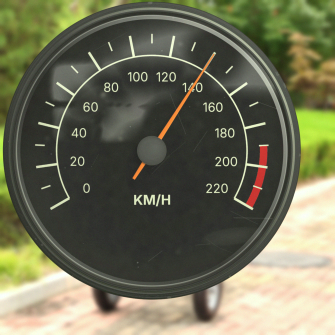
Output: 140,km/h
